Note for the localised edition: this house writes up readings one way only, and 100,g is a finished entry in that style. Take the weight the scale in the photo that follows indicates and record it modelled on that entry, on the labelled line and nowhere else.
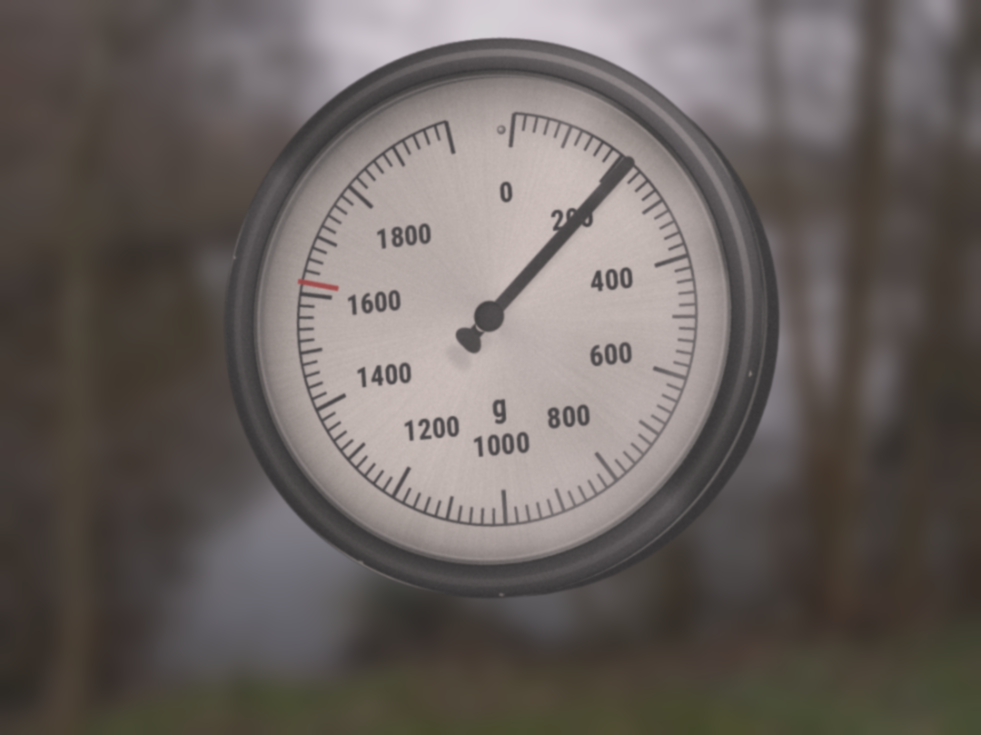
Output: 220,g
